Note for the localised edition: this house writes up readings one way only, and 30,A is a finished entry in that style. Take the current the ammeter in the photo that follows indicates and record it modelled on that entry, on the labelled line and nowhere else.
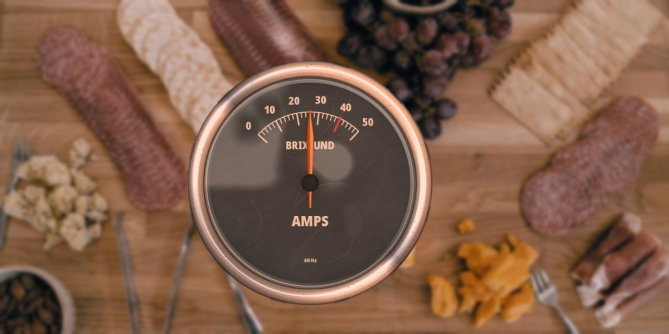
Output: 26,A
